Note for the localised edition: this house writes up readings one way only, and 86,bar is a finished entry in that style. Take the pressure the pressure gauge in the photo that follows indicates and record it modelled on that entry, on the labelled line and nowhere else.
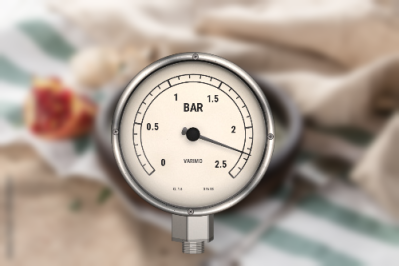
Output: 2.25,bar
